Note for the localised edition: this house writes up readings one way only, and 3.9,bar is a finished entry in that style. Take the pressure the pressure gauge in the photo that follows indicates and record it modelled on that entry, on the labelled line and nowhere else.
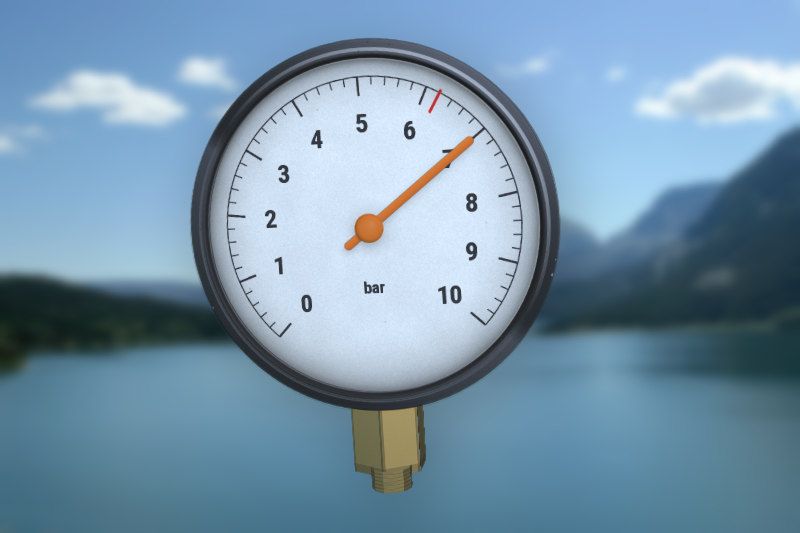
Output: 7,bar
